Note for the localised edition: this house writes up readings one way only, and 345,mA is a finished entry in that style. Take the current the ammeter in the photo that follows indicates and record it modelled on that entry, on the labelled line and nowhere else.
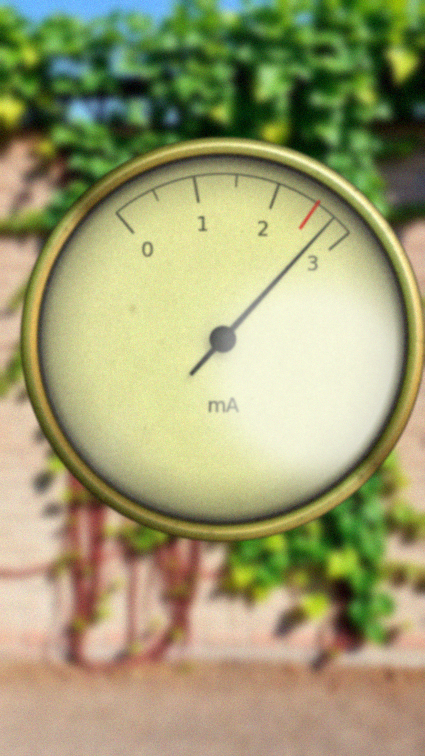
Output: 2.75,mA
